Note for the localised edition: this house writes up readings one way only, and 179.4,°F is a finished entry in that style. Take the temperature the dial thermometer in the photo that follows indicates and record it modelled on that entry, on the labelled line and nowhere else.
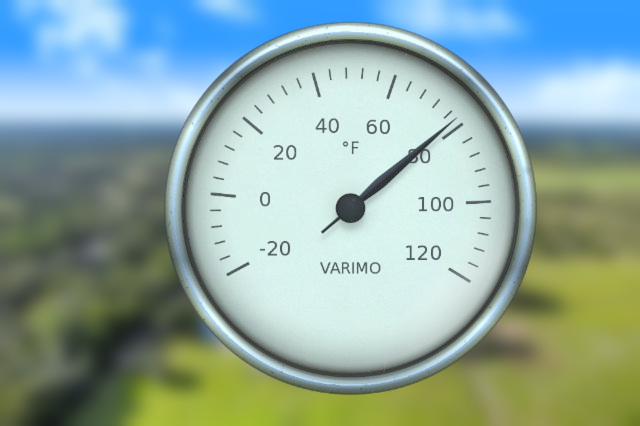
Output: 78,°F
